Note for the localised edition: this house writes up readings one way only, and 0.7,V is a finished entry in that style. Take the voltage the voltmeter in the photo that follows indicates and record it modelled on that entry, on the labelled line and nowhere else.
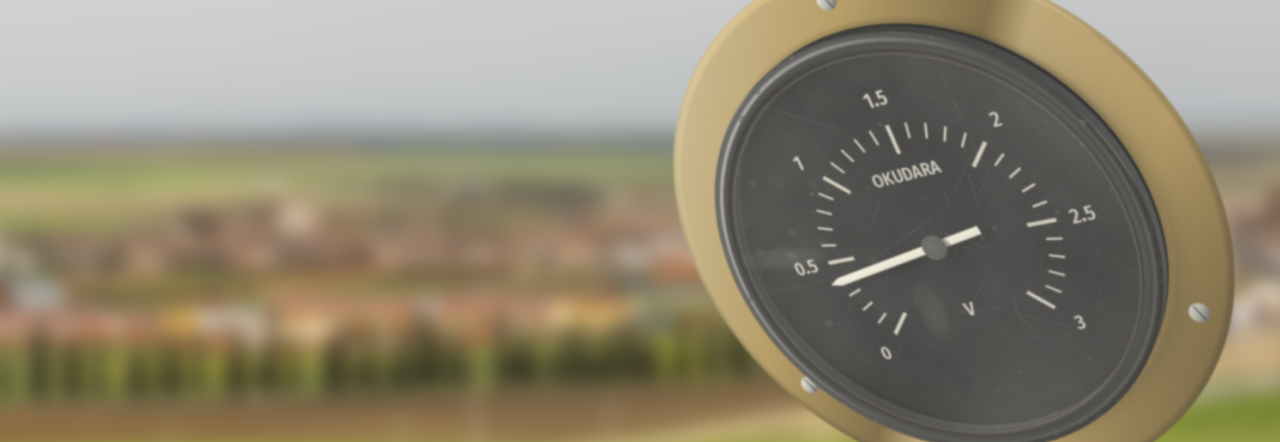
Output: 0.4,V
